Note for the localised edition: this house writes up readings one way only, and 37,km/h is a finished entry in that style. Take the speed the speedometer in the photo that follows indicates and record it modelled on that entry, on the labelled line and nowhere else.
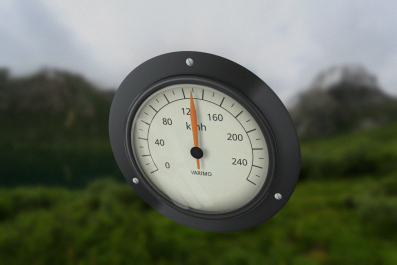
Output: 130,km/h
